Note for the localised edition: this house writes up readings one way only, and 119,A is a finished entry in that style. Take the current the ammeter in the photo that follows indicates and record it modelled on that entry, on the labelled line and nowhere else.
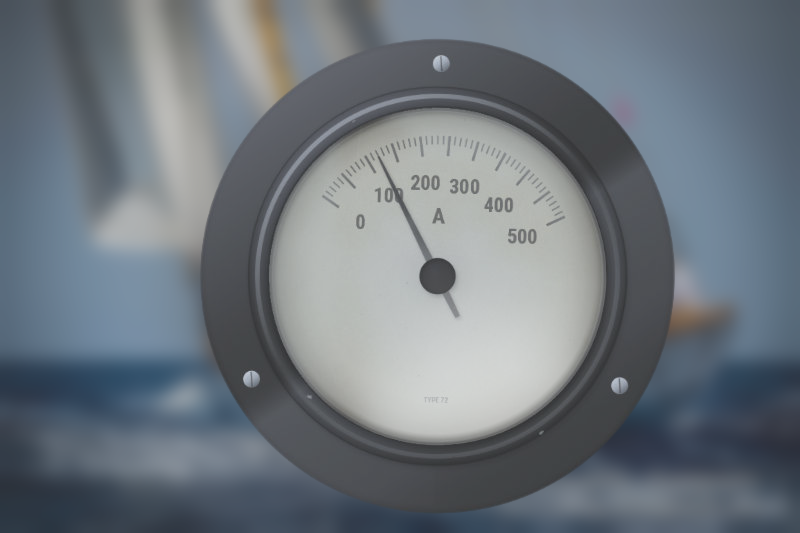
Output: 120,A
